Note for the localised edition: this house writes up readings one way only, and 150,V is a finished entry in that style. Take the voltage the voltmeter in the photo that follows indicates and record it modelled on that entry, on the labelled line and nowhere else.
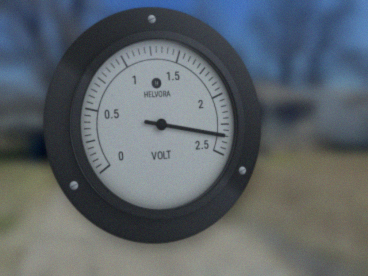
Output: 2.35,V
